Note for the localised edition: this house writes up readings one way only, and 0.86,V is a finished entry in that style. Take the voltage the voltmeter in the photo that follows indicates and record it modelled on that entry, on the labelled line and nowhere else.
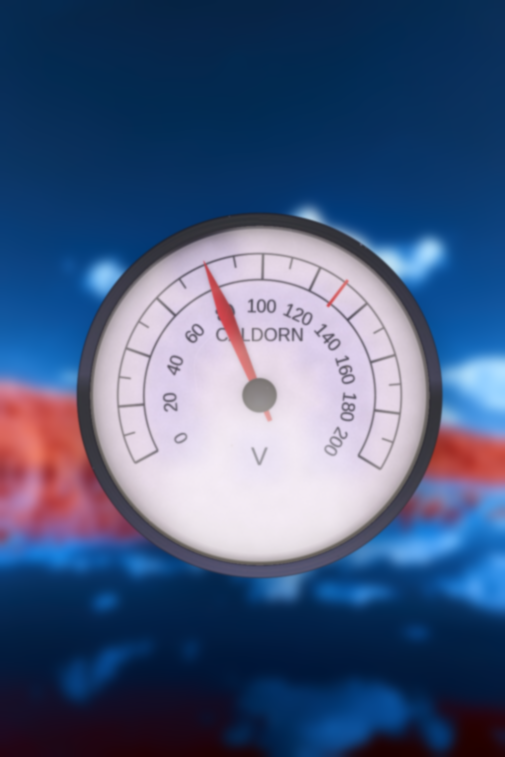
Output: 80,V
